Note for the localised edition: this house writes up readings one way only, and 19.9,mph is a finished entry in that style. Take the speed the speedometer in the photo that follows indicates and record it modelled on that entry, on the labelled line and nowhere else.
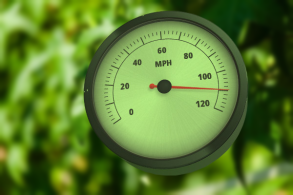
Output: 110,mph
